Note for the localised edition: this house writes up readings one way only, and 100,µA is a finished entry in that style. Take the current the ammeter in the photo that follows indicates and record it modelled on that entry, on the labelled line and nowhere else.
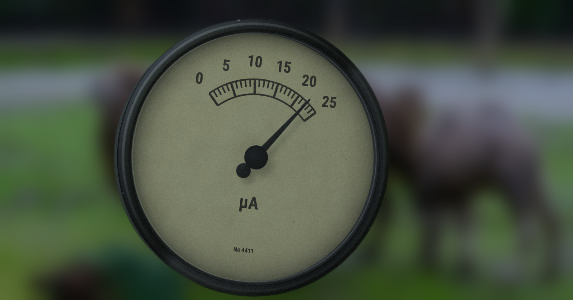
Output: 22,µA
